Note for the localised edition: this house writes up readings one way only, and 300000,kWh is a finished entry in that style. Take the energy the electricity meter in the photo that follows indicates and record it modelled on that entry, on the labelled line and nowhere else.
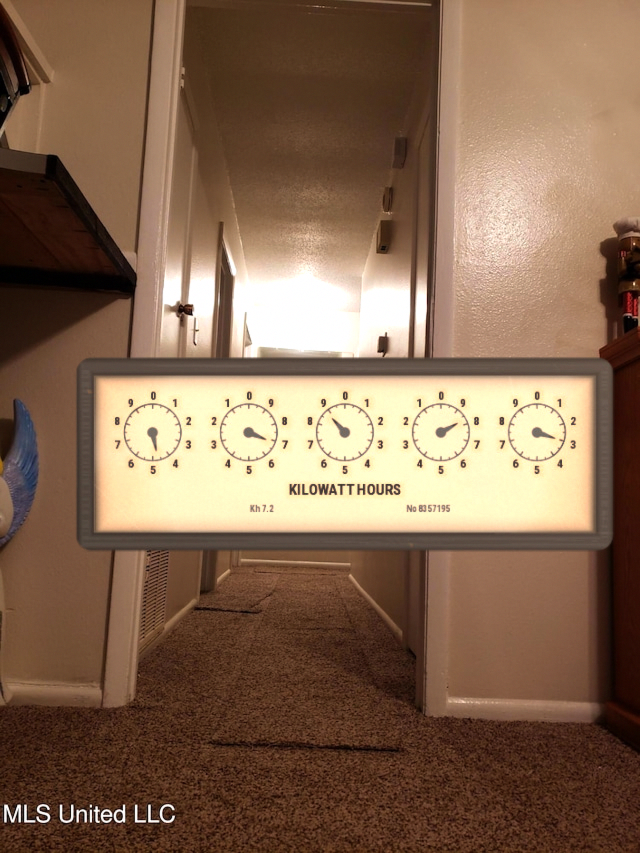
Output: 46883,kWh
